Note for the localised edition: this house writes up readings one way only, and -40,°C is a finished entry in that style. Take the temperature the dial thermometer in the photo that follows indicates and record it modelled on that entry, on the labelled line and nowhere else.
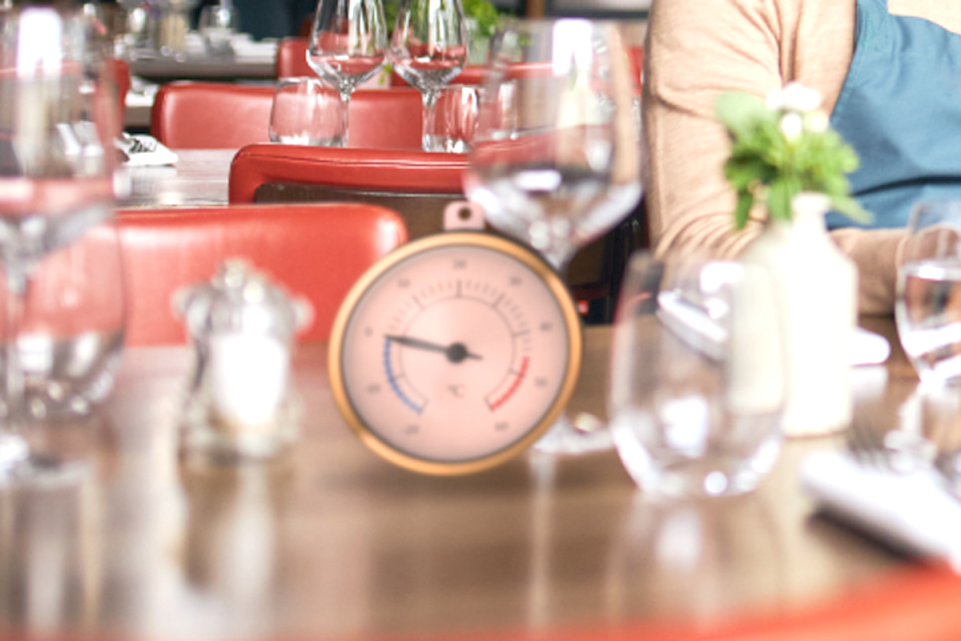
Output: 0,°C
